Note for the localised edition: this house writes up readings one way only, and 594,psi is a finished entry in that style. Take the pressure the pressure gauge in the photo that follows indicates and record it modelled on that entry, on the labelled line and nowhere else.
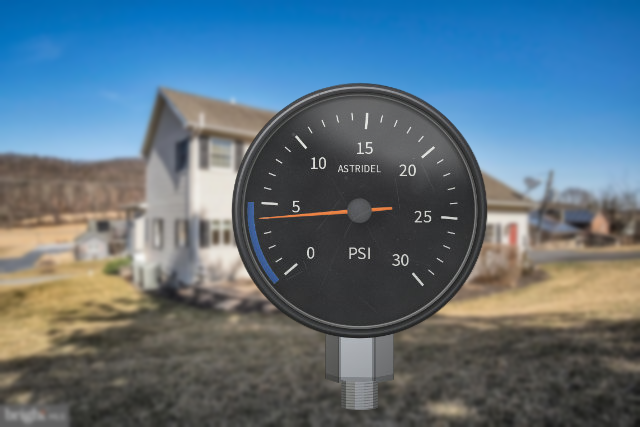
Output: 4,psi
